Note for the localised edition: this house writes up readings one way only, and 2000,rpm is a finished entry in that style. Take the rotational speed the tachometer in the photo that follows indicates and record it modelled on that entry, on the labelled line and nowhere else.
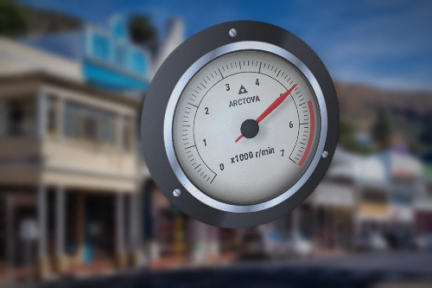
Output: 5000,rpm
